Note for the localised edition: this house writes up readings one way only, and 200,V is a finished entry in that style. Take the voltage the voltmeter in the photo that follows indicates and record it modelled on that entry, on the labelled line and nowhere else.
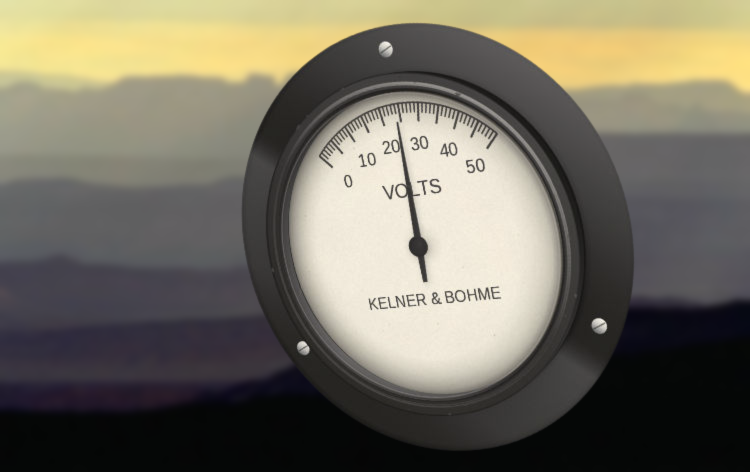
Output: 25,V
